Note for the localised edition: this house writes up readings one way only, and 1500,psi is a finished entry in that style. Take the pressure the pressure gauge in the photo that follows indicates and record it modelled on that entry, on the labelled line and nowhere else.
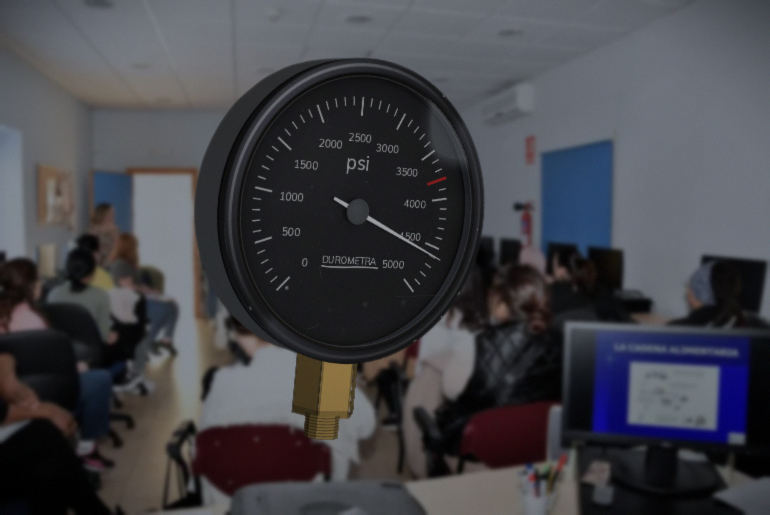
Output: 4600,psi
